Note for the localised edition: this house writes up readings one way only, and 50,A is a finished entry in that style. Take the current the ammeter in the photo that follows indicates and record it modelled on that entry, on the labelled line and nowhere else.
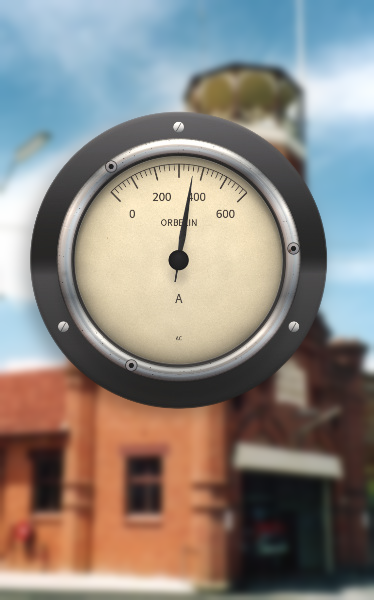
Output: 360,A
